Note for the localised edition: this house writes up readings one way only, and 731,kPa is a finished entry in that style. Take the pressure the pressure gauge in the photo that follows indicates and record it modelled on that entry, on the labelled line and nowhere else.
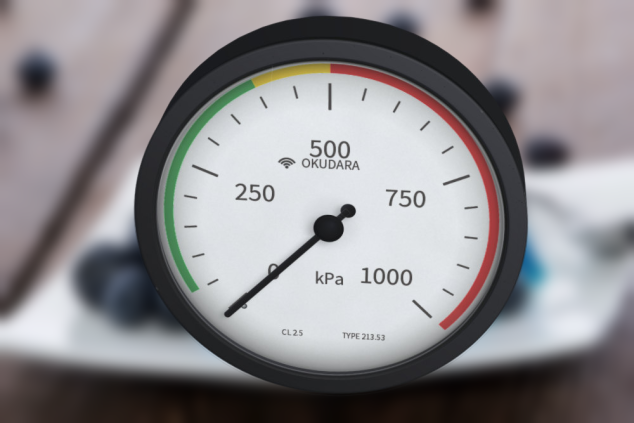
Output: 0,kPa
